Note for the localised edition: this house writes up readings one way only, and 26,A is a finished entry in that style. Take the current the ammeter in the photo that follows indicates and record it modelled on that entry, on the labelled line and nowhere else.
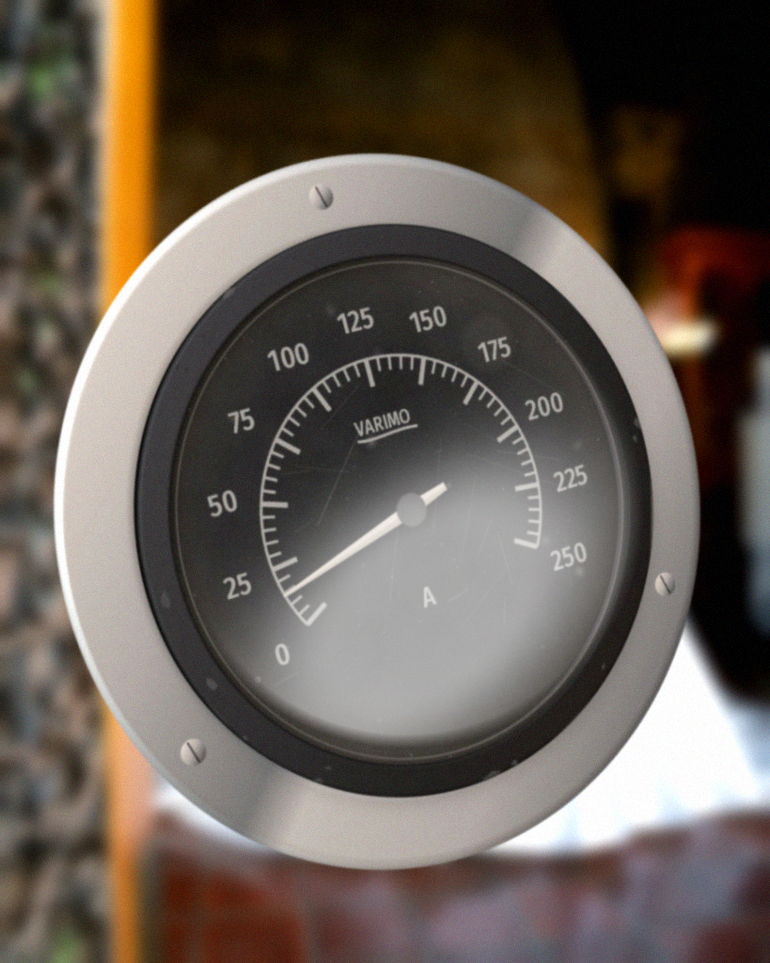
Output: 15,A
